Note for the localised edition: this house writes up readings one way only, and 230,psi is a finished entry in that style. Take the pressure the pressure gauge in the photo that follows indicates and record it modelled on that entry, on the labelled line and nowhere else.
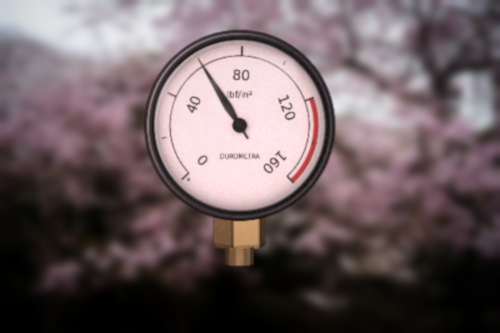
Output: 60,psi
